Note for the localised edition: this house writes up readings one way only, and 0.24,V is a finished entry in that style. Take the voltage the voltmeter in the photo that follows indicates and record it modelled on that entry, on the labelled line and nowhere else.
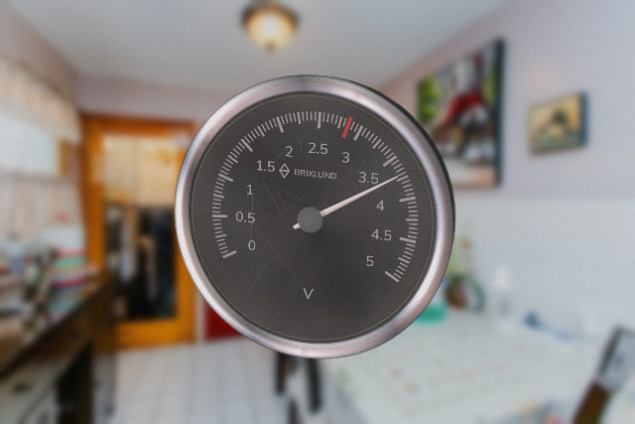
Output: 3.7,V
